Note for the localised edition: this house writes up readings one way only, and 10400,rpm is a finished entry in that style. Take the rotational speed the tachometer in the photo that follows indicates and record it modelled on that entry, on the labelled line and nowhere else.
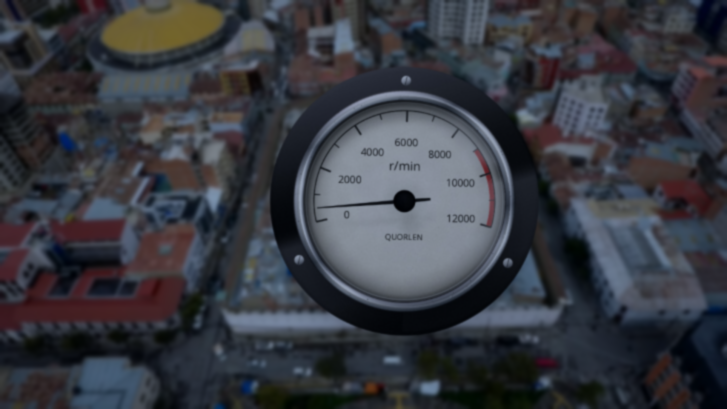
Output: 500,rpm
